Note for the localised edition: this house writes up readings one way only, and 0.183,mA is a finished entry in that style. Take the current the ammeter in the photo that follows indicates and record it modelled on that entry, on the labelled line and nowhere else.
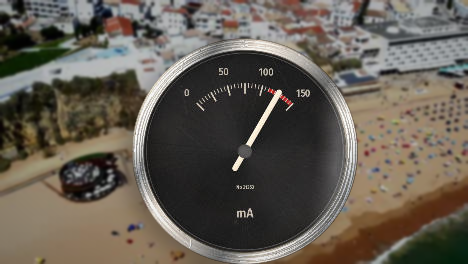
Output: 125,mA
